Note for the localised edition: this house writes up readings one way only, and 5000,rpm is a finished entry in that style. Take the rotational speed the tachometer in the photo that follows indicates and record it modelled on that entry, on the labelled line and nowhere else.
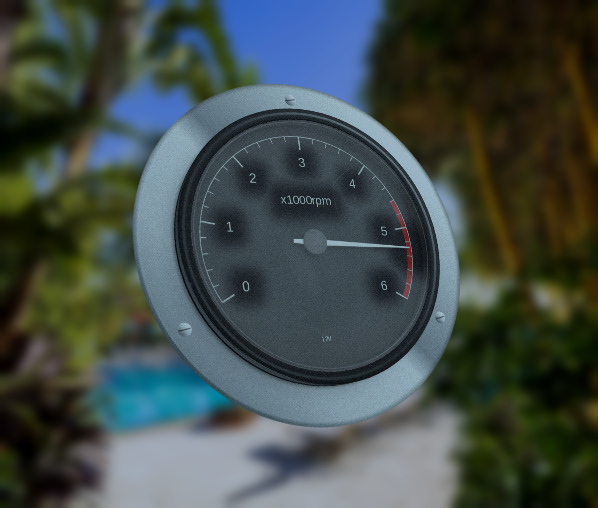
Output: 5300,rpm
